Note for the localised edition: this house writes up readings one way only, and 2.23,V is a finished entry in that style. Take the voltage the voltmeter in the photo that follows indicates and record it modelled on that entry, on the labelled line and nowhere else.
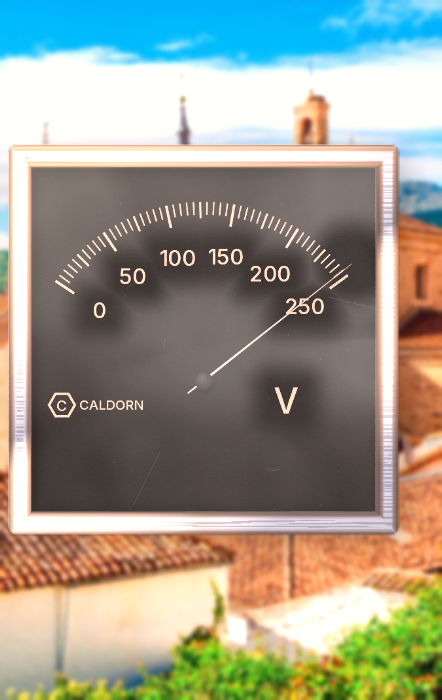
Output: 245,V
